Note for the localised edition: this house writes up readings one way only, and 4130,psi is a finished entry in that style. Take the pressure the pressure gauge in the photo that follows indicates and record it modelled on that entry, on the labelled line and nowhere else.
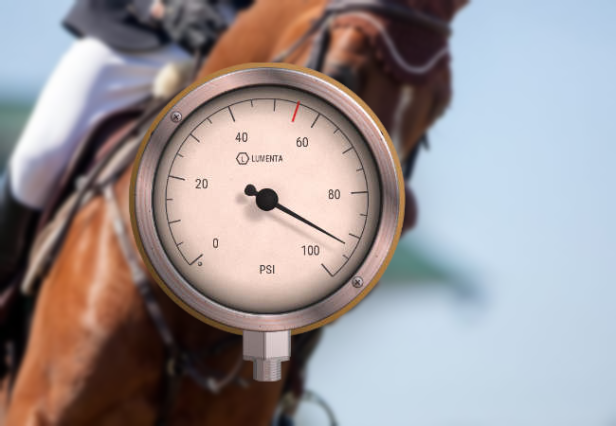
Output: 92.5,psi
